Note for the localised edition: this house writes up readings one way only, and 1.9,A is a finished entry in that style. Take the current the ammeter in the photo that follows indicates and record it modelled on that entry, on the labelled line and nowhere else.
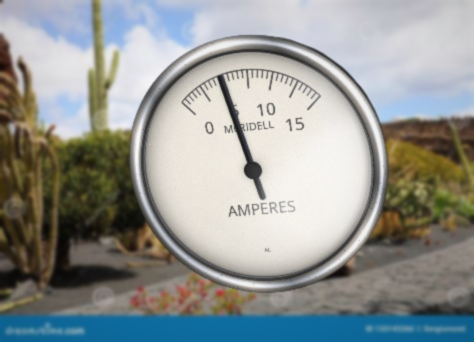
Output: 5,A
